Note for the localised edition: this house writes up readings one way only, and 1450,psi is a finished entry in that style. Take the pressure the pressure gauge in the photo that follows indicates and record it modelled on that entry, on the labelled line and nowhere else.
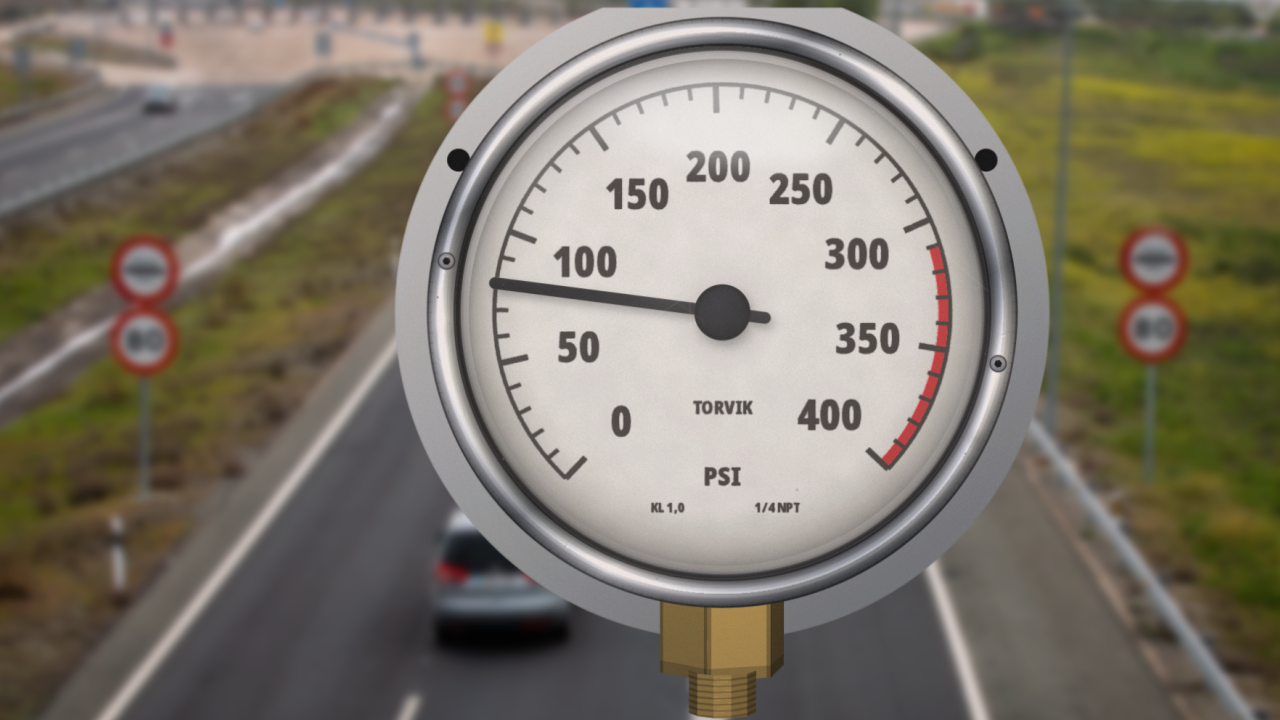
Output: 80,psi
